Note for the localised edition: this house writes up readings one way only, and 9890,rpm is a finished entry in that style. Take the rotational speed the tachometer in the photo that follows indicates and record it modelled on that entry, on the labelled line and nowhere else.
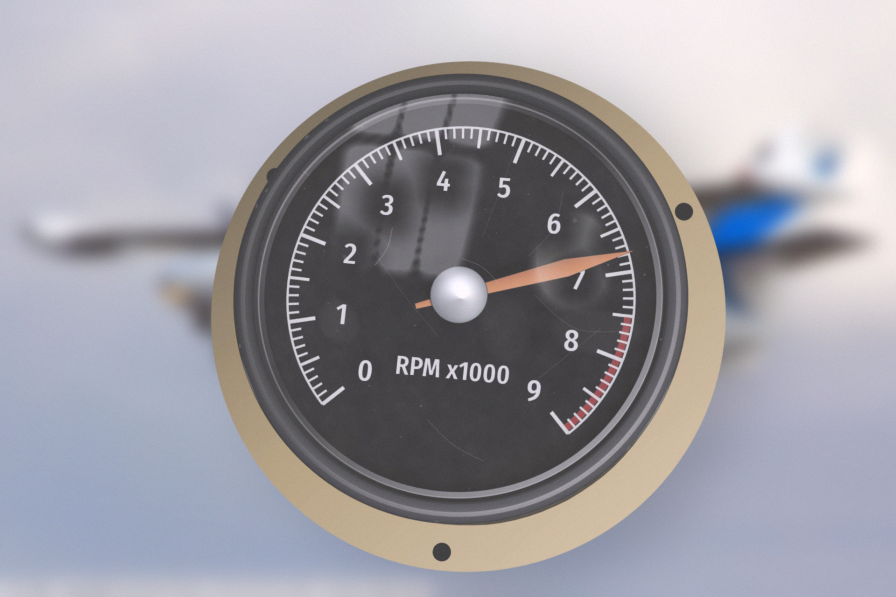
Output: 6800,rpm
